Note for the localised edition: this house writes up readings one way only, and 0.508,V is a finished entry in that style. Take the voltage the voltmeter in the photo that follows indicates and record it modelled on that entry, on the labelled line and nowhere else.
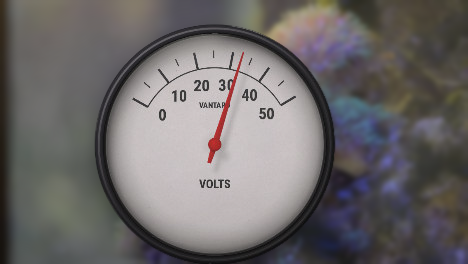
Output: 32.5,V
